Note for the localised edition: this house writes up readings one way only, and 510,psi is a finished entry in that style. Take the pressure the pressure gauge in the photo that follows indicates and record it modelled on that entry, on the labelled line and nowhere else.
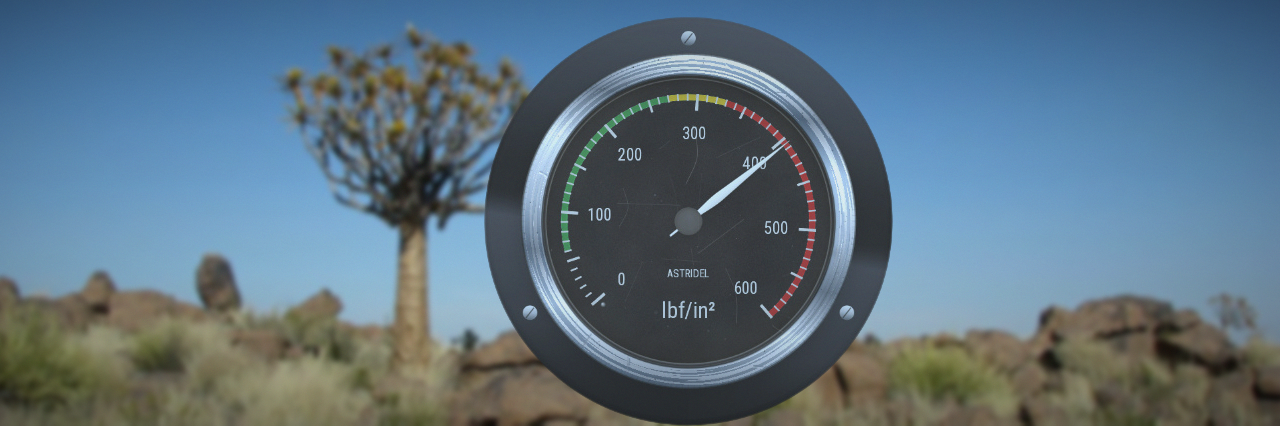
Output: 405,psi
